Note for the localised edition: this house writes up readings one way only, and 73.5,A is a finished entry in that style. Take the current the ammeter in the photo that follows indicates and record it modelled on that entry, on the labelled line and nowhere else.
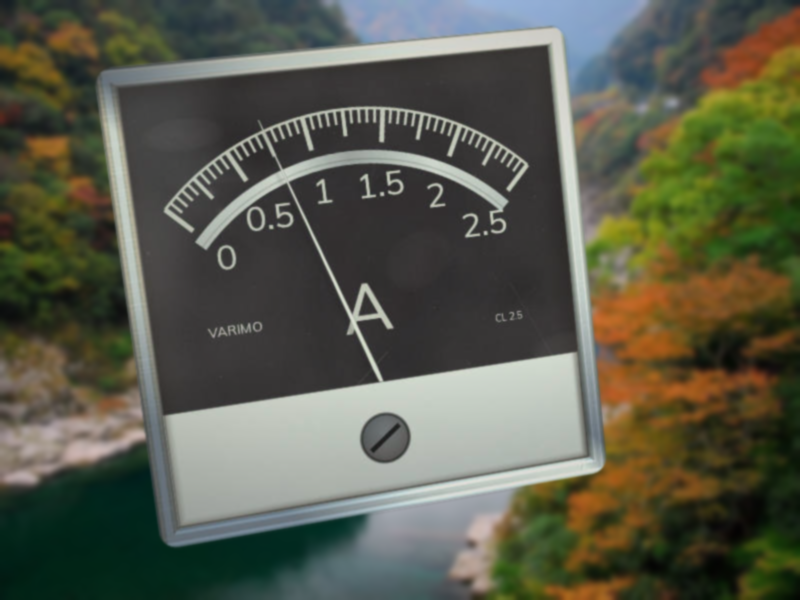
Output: 0.75,A
